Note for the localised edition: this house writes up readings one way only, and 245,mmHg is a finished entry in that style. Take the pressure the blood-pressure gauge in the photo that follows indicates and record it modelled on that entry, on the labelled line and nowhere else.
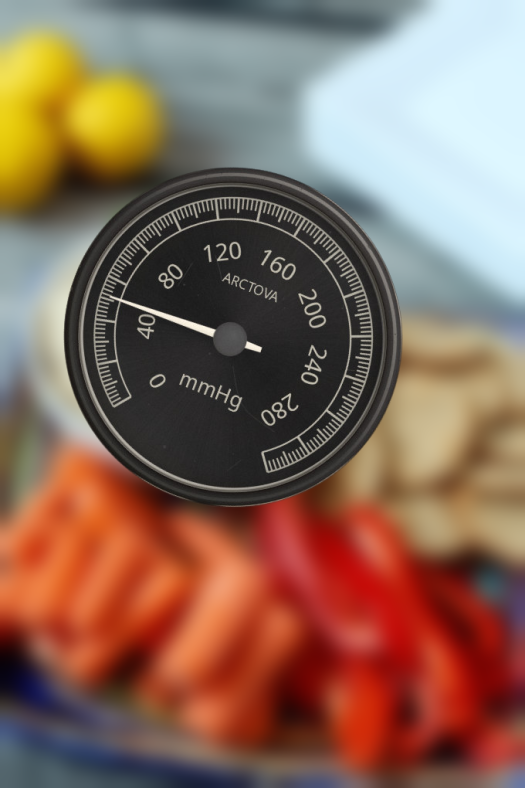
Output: 52,mmHg
